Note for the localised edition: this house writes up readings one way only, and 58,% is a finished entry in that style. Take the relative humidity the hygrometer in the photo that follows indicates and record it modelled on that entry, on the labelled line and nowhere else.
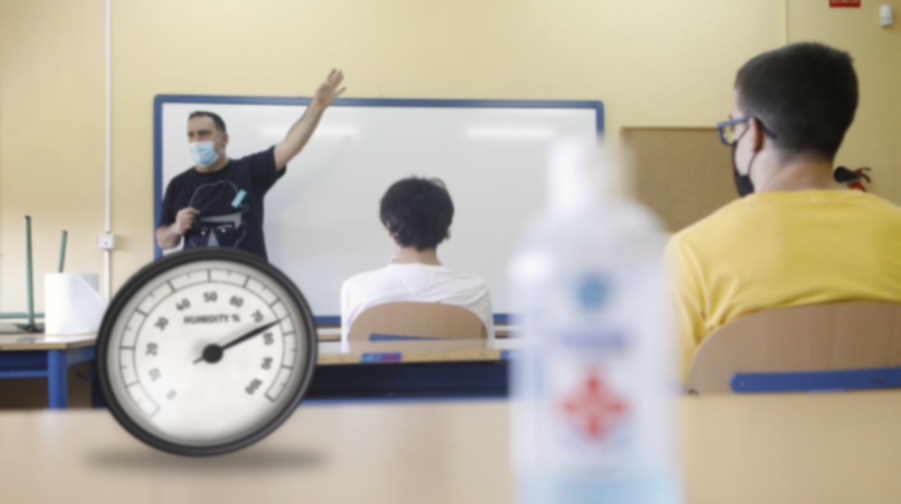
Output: 75,%
